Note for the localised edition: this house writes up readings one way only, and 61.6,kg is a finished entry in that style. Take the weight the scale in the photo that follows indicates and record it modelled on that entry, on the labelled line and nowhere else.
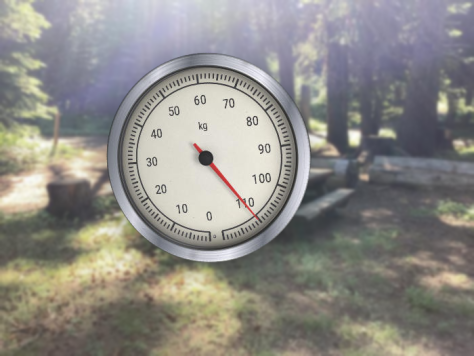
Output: 110,kg
